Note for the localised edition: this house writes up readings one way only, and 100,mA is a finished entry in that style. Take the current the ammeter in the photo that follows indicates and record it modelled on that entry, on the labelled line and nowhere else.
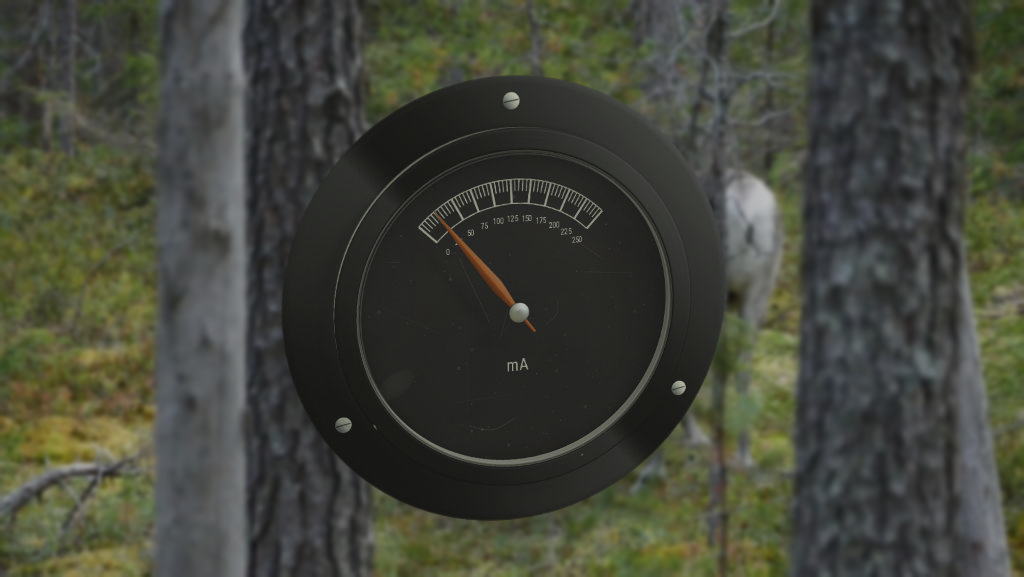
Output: 25,mA
